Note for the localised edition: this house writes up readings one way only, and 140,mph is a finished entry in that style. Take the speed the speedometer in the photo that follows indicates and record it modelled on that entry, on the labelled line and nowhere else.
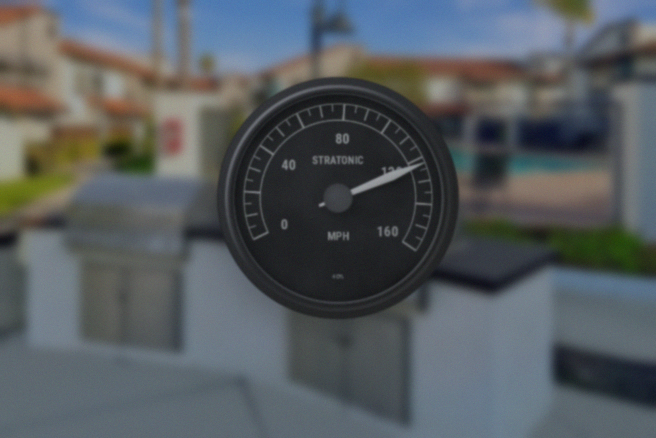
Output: 122.5,mph
